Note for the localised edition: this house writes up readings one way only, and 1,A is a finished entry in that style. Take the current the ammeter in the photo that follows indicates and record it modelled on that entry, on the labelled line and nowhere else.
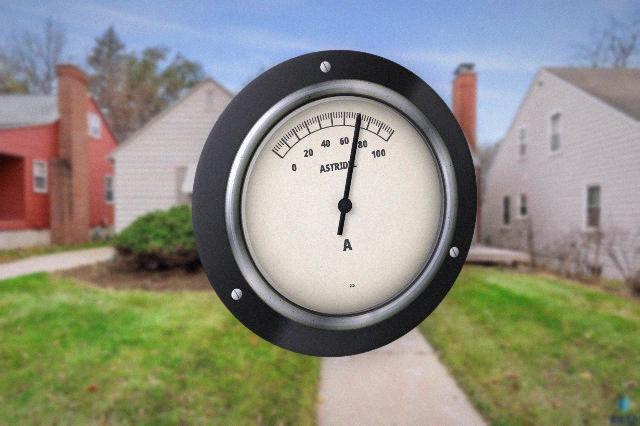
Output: 70,A
